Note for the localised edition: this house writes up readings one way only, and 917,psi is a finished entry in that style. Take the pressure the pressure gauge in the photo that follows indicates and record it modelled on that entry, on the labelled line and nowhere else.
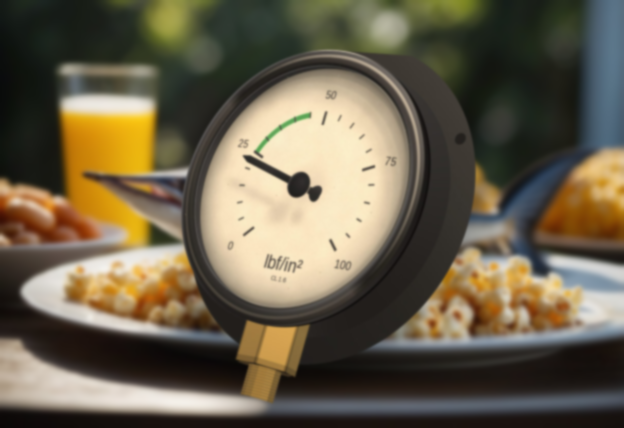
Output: 22.5,psi
